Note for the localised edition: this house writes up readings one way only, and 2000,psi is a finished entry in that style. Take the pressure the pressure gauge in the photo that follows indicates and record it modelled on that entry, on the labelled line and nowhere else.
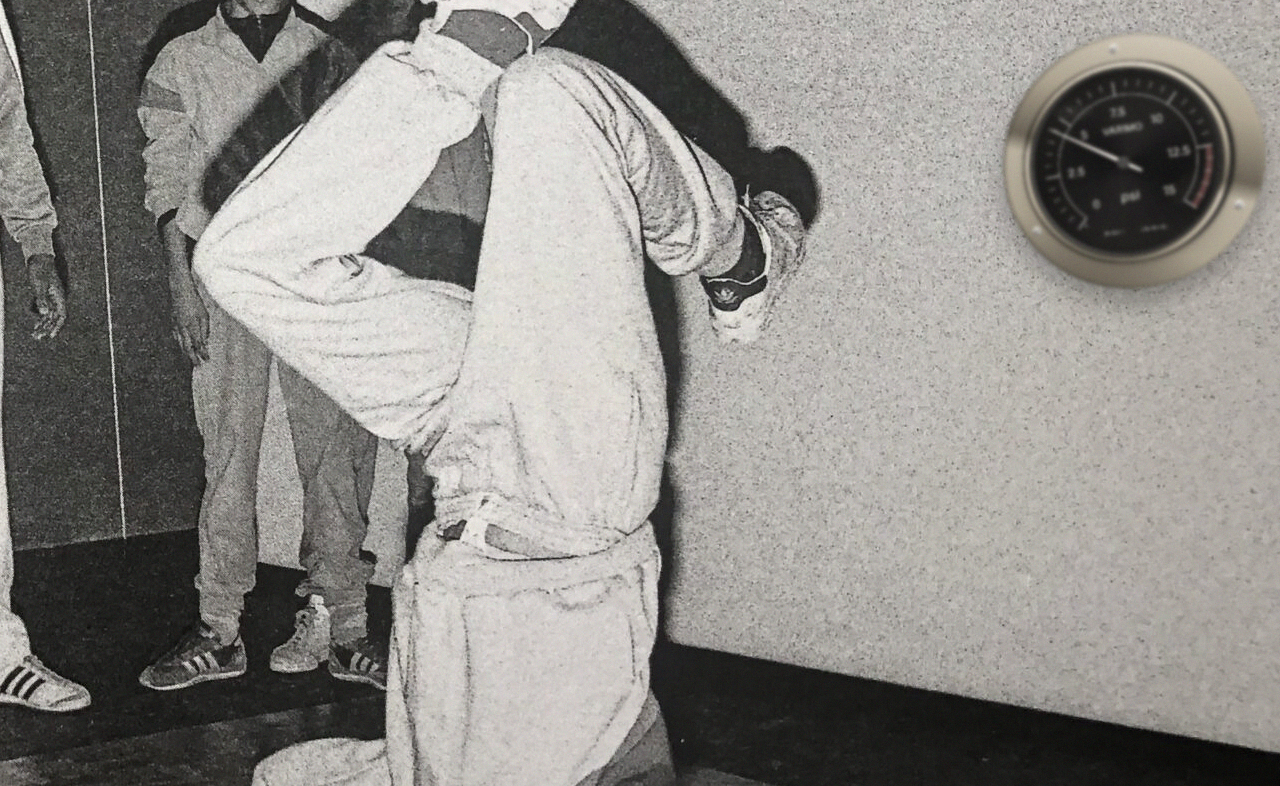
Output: 4.5,psi
